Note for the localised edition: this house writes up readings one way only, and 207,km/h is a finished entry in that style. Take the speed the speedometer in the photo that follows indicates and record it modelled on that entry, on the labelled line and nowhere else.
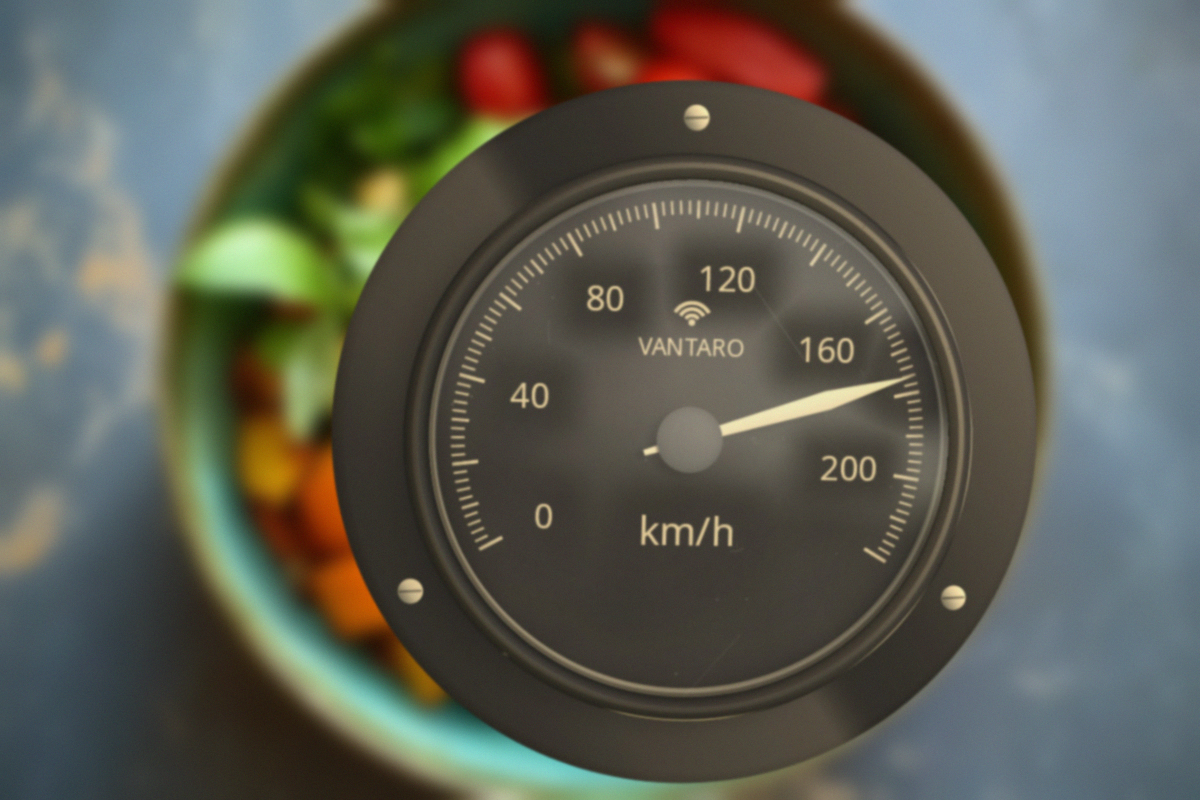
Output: 176,km/h
